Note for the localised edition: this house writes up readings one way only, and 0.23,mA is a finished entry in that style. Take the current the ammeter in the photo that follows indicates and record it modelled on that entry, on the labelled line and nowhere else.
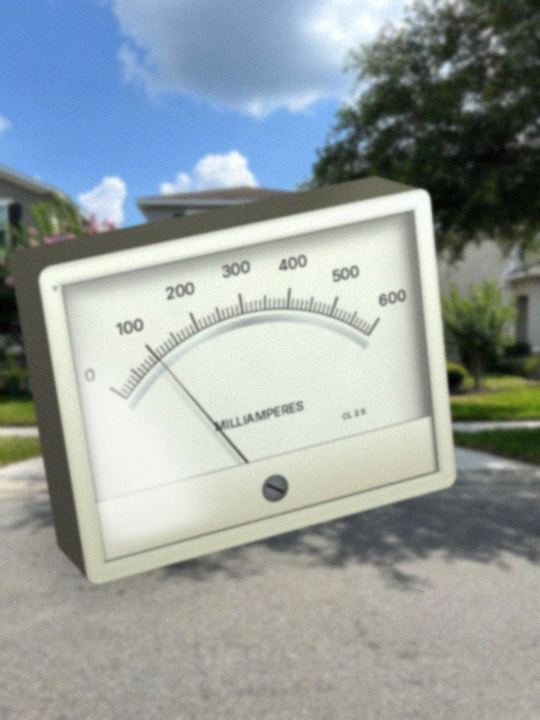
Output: 100,mA
